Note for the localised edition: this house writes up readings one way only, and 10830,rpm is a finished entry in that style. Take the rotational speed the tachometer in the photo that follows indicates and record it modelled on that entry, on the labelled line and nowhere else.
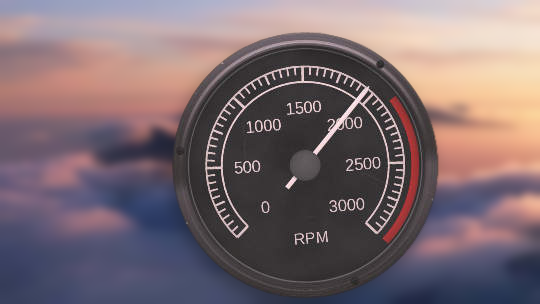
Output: 1950,rpm
